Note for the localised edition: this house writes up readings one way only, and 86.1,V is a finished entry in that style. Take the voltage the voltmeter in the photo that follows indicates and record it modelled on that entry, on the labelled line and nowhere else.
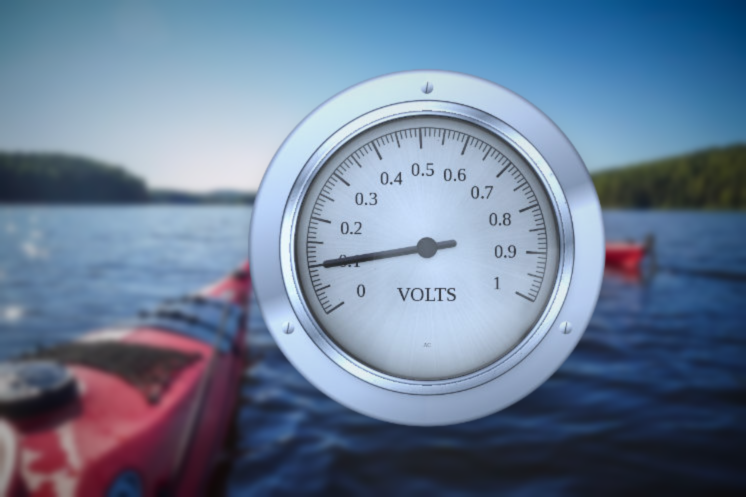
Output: 0.1,V
